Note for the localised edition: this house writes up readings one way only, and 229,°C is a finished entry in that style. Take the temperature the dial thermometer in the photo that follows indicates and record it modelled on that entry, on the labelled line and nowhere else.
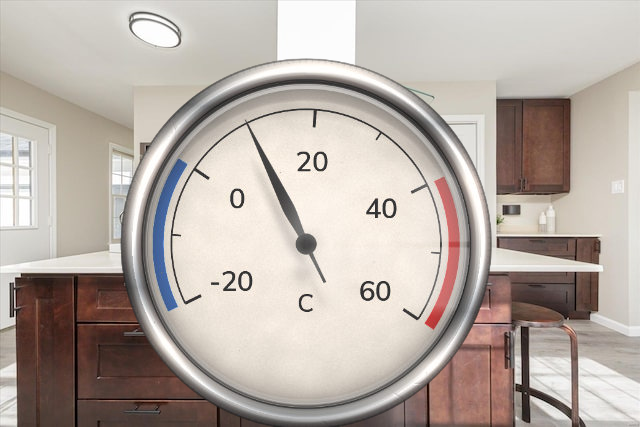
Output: 10,°C
